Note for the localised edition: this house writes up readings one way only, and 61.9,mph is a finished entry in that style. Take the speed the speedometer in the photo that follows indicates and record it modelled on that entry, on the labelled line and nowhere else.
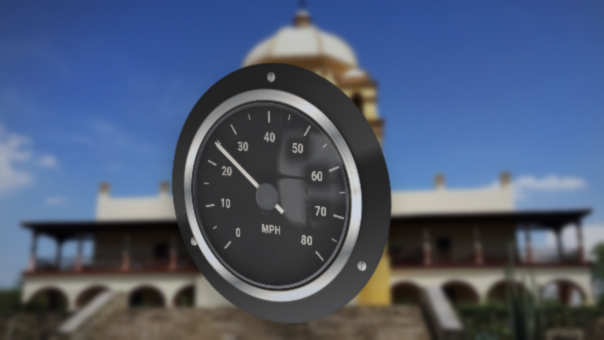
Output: 25,mph
